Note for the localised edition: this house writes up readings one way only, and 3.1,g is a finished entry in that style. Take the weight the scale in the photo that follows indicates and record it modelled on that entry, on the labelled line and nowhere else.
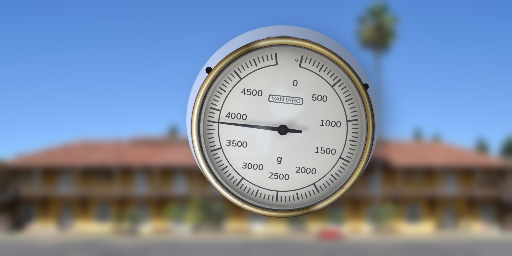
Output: 3850,g
